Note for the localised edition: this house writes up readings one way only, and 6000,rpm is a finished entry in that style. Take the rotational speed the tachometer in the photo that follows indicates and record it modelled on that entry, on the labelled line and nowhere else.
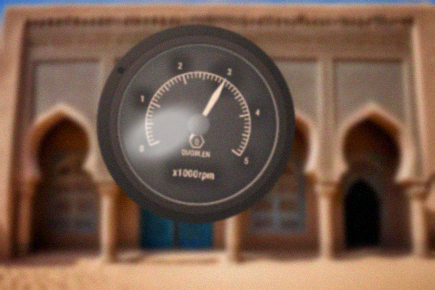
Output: 3000,rpm
